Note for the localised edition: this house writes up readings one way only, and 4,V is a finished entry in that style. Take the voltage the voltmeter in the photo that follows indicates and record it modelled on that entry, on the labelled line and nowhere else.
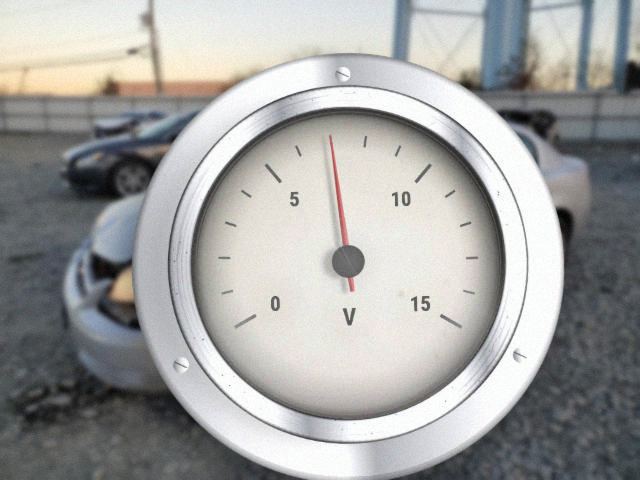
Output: 7,V
